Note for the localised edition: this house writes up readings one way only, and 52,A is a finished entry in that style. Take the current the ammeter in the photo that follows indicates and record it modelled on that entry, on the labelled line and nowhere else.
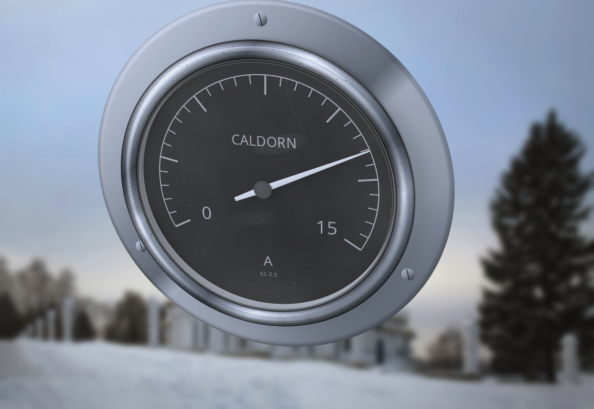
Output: 11.5,A
